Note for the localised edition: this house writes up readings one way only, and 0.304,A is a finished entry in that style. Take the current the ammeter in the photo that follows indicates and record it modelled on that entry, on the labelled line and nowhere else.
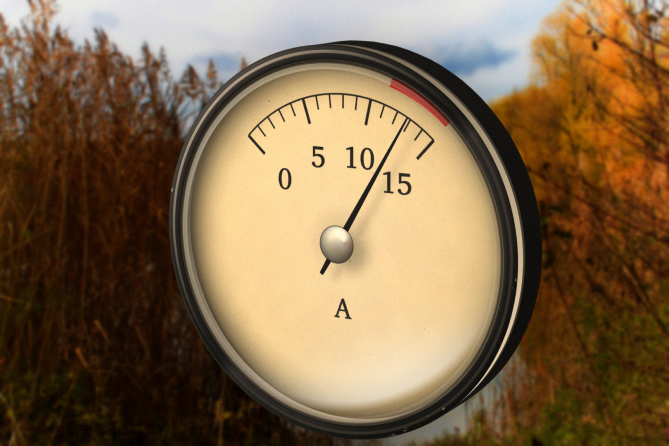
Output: 13,A
